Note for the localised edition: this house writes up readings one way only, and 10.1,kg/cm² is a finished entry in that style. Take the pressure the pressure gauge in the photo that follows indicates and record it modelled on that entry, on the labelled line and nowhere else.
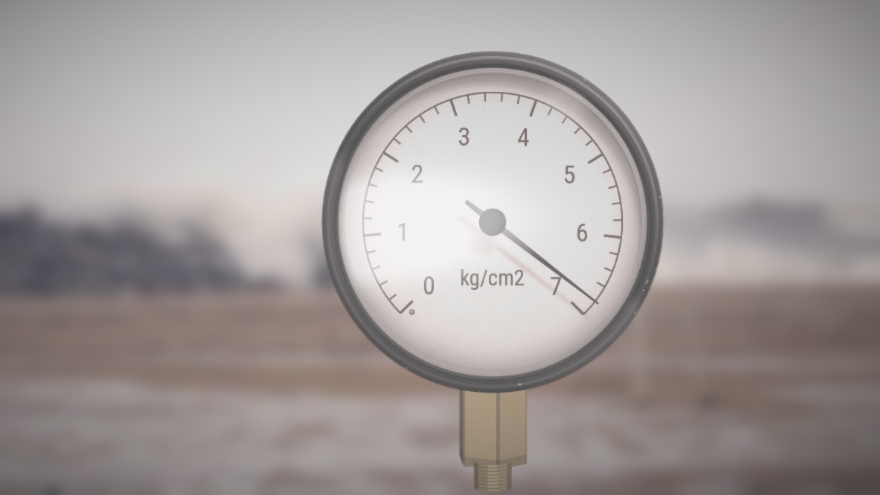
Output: 6.8,kg/cm²
